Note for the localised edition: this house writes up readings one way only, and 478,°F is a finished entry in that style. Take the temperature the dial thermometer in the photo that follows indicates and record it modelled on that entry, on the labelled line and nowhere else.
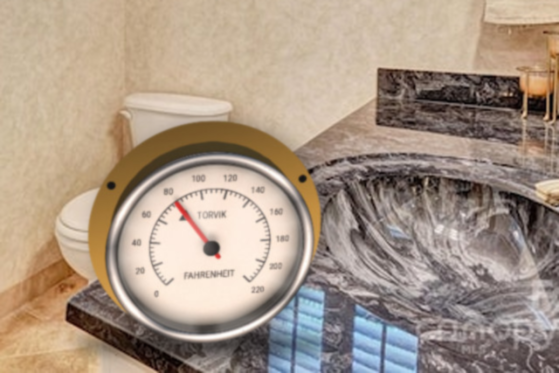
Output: 80,°F
